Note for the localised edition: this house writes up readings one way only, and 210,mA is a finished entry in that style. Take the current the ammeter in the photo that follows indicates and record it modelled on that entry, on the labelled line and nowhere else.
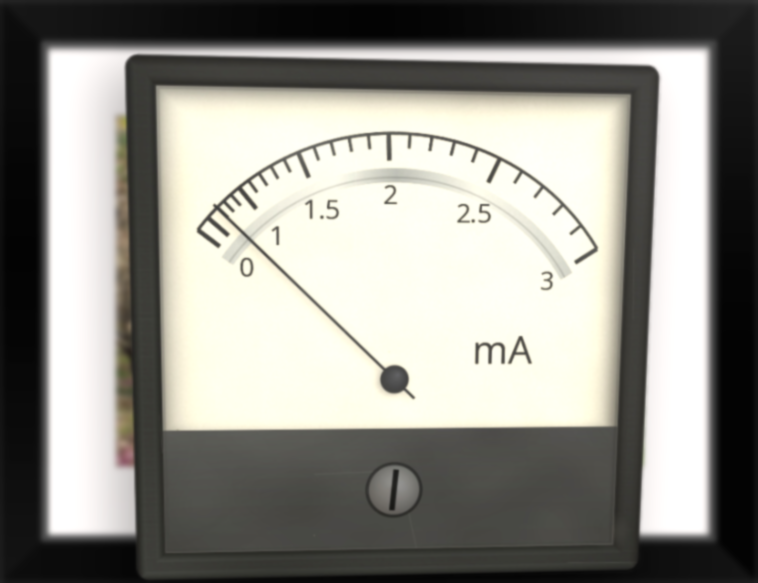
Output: 0.7,mA
